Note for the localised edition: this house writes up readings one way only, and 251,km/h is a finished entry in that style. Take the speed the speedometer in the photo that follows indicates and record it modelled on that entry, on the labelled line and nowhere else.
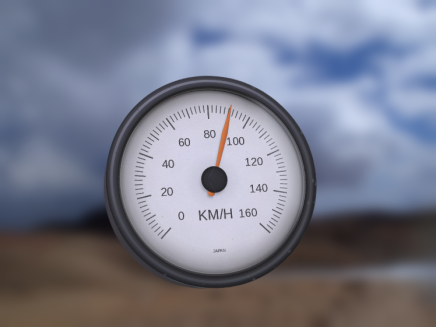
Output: 90,km/h
